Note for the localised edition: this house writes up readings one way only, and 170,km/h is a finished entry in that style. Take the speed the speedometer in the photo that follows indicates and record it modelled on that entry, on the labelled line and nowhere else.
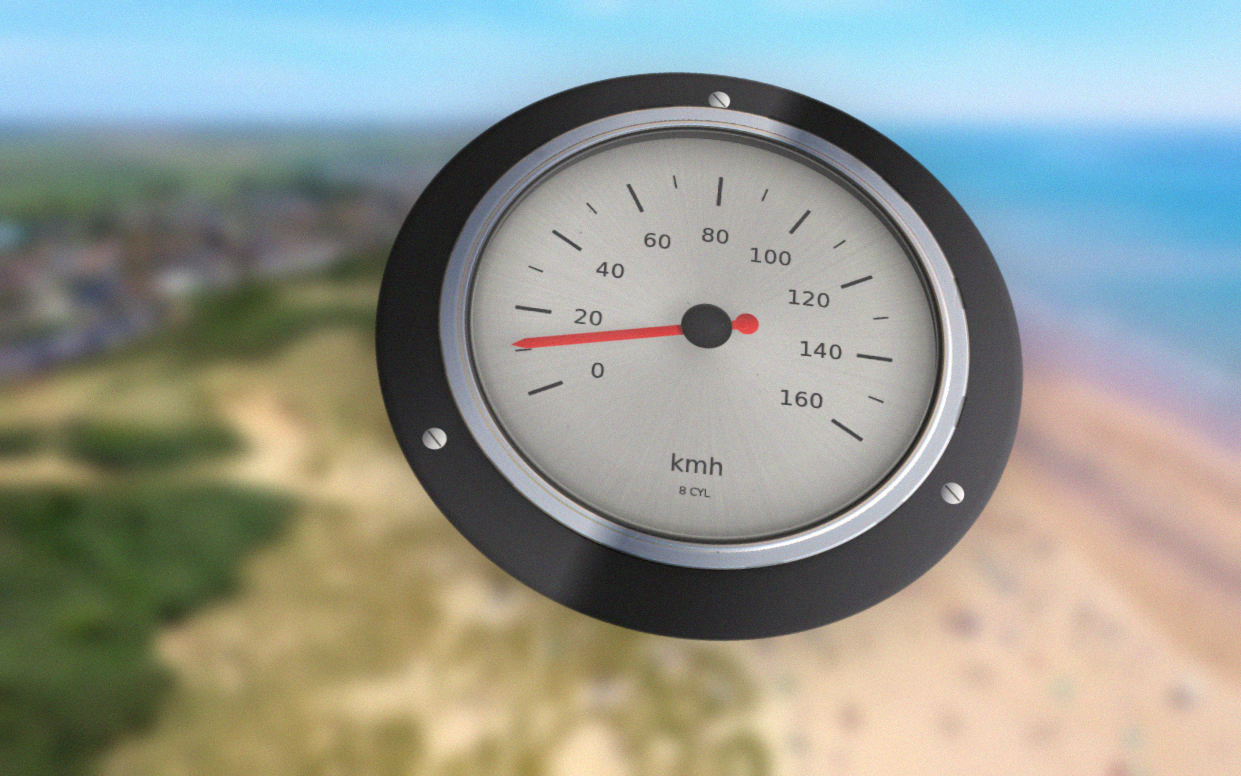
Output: 10,km/h
